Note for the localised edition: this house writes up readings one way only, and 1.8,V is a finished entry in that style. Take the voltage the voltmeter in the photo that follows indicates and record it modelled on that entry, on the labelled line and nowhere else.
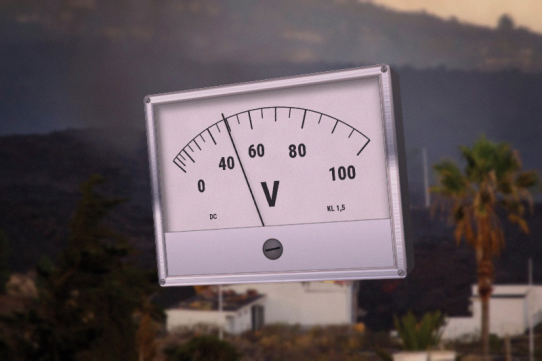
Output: 50,V
